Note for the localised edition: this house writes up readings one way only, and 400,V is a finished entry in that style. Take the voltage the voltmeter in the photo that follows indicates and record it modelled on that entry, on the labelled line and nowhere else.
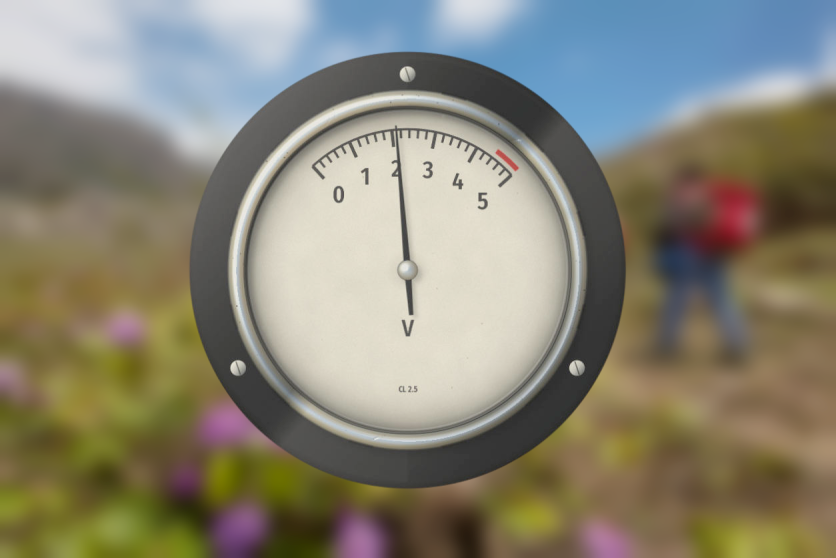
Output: 2.1,V
